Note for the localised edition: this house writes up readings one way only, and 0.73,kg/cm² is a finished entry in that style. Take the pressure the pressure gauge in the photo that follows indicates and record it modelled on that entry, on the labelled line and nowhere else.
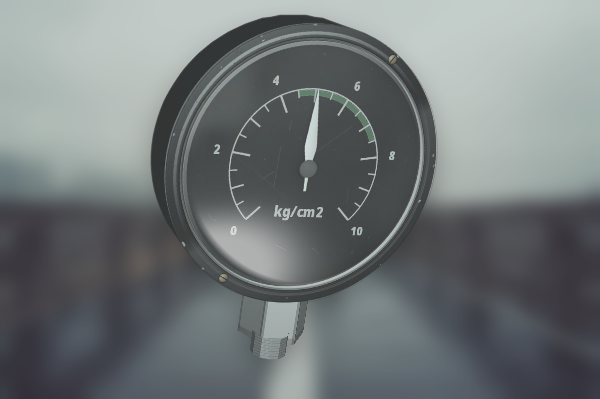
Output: 5,kg/cm²
